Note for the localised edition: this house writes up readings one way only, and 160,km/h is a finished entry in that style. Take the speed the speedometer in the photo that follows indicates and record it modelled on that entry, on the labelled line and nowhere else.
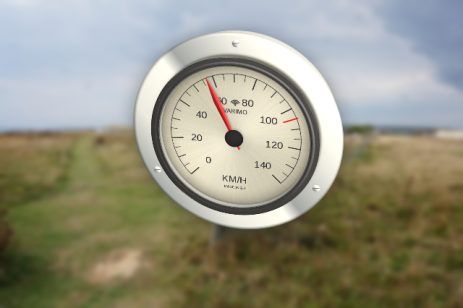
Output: 57.5,km/h
